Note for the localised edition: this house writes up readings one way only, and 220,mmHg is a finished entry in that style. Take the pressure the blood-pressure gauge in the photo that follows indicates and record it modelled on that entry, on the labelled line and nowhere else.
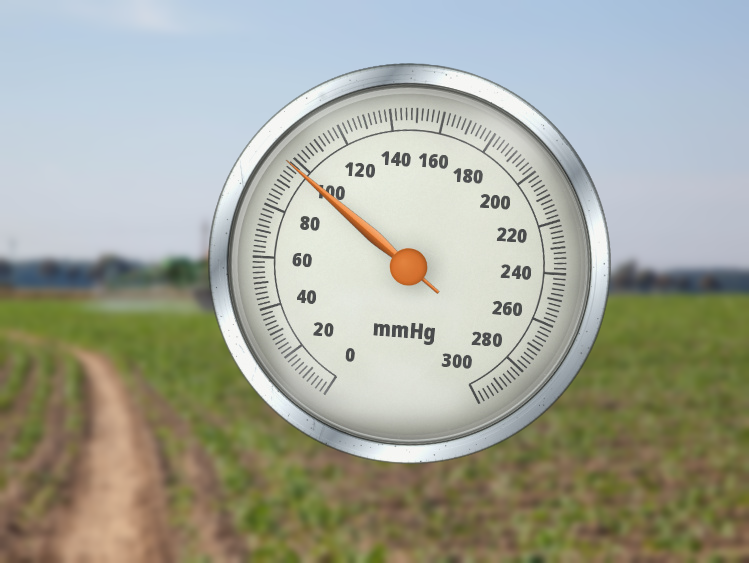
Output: 98,mmHg
